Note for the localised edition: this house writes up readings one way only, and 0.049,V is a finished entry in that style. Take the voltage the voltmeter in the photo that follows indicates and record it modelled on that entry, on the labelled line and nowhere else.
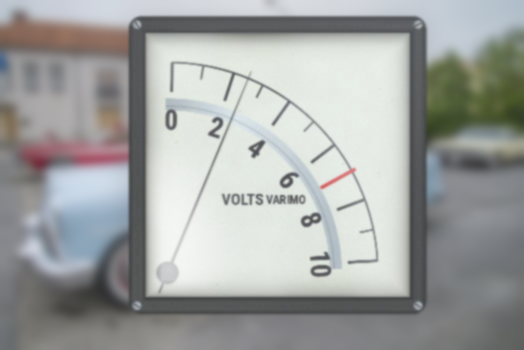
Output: 2.5,V
